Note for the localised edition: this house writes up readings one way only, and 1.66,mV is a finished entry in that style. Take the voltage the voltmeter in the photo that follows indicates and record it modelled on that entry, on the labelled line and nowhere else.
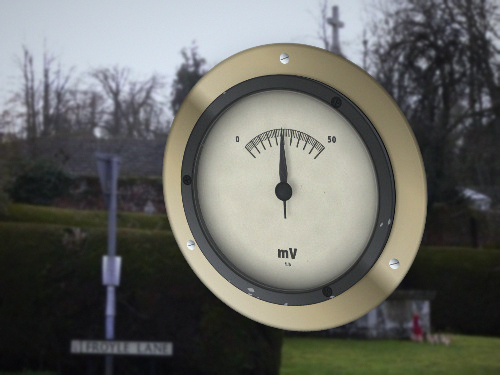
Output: 25,mV
